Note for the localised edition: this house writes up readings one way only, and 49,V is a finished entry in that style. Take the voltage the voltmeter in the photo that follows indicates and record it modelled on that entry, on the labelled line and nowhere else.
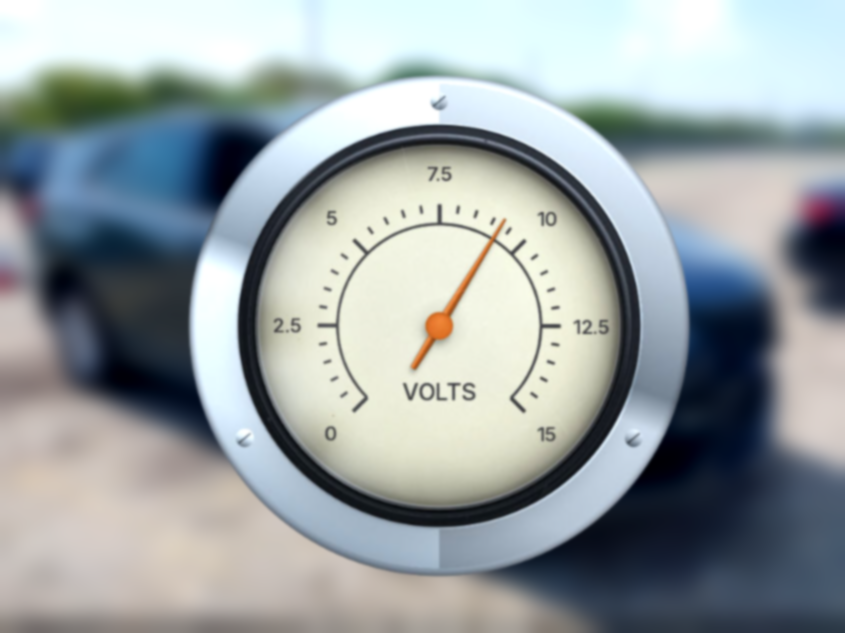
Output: 9.25,V
